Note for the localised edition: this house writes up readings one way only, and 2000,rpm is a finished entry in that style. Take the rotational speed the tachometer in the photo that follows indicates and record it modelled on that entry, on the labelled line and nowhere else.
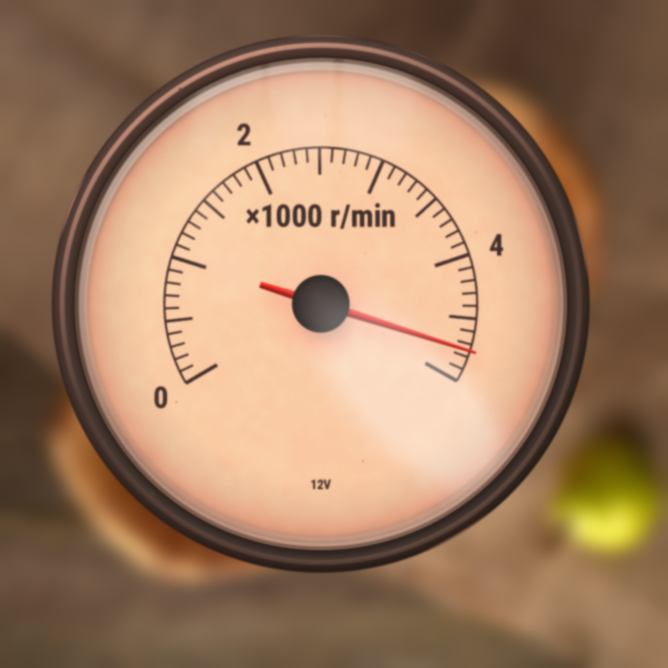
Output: 4750,rpm
